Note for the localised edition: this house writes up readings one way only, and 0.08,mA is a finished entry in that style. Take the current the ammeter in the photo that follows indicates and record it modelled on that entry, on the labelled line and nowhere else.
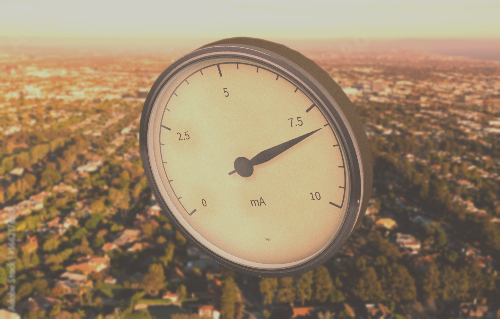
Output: 8,mA
